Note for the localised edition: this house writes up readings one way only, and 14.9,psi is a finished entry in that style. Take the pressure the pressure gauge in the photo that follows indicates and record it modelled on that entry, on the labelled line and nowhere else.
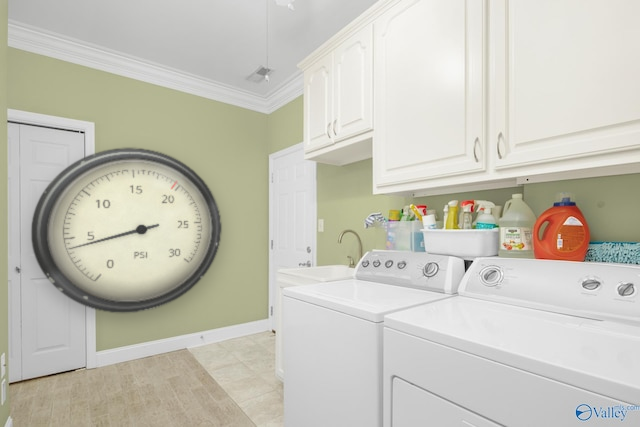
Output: 4,psi
